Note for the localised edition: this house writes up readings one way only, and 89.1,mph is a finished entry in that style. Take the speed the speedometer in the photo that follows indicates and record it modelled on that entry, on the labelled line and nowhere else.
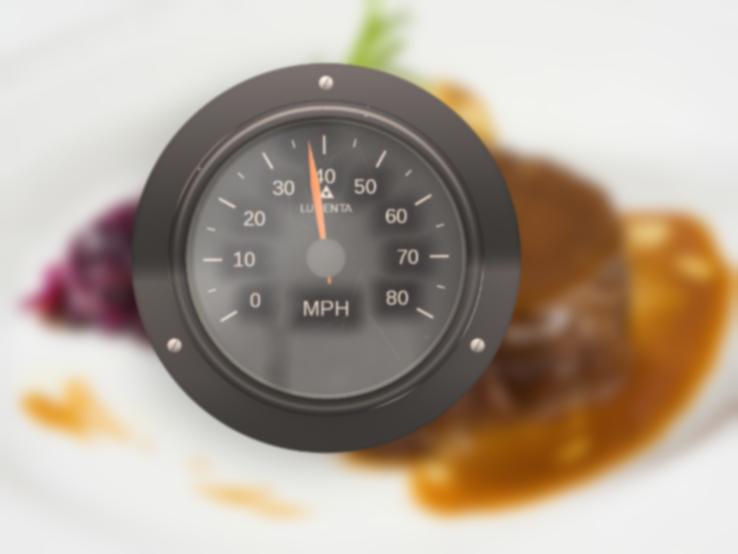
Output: 37.5,mph
